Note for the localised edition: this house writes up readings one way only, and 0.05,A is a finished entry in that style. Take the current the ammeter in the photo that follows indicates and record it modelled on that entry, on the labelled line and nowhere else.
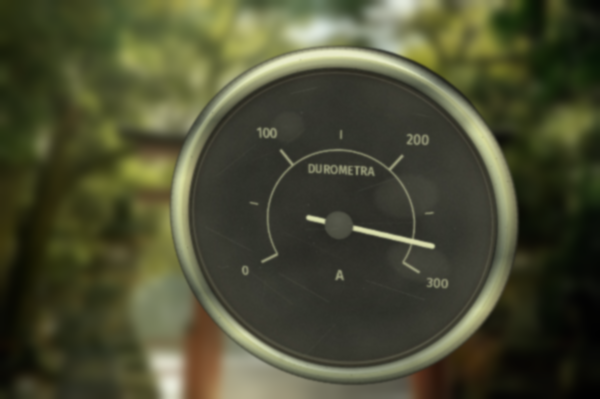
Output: 275,A
